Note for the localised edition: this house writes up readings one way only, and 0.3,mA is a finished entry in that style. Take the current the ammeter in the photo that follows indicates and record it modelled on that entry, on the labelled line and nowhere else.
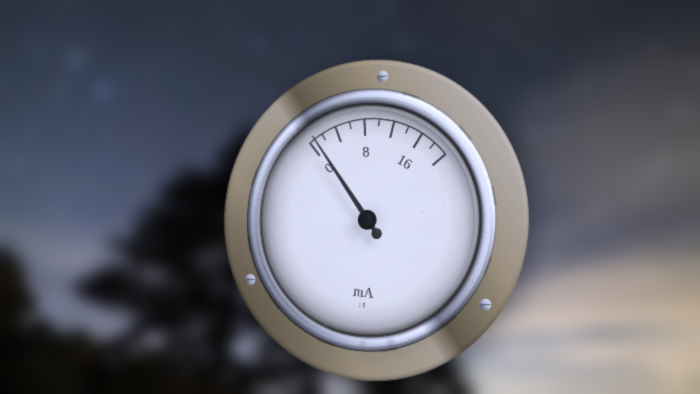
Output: 1,mA
